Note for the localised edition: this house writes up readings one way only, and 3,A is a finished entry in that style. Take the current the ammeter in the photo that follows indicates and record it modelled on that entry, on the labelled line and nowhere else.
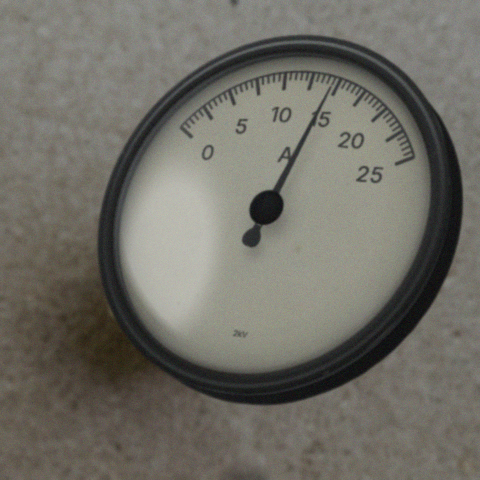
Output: 15,A
